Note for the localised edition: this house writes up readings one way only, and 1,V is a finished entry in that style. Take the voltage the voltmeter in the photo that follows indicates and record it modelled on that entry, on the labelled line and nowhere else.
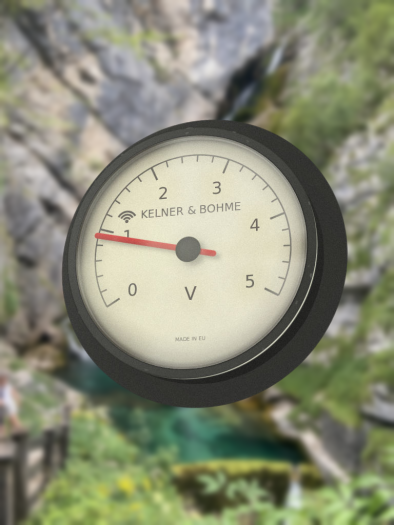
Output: 0.9,V
